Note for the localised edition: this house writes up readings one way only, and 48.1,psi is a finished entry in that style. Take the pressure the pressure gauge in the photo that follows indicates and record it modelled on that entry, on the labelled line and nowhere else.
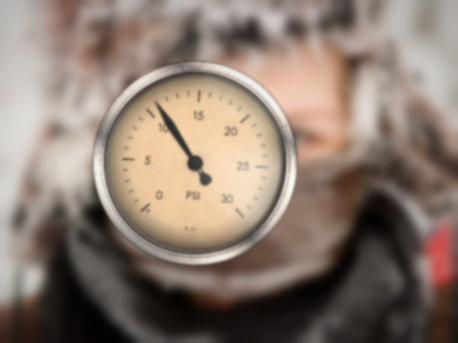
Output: 11,psi
